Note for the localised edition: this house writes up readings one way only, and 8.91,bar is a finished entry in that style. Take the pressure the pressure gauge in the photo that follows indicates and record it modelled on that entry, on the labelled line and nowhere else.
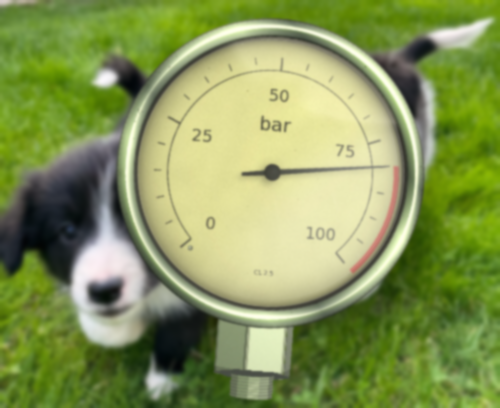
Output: 80,bar
